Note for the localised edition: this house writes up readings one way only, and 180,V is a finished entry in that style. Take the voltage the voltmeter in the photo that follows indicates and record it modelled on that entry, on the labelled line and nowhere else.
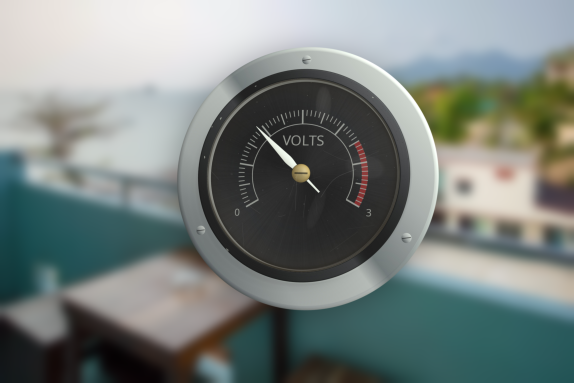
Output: 0.95,V
